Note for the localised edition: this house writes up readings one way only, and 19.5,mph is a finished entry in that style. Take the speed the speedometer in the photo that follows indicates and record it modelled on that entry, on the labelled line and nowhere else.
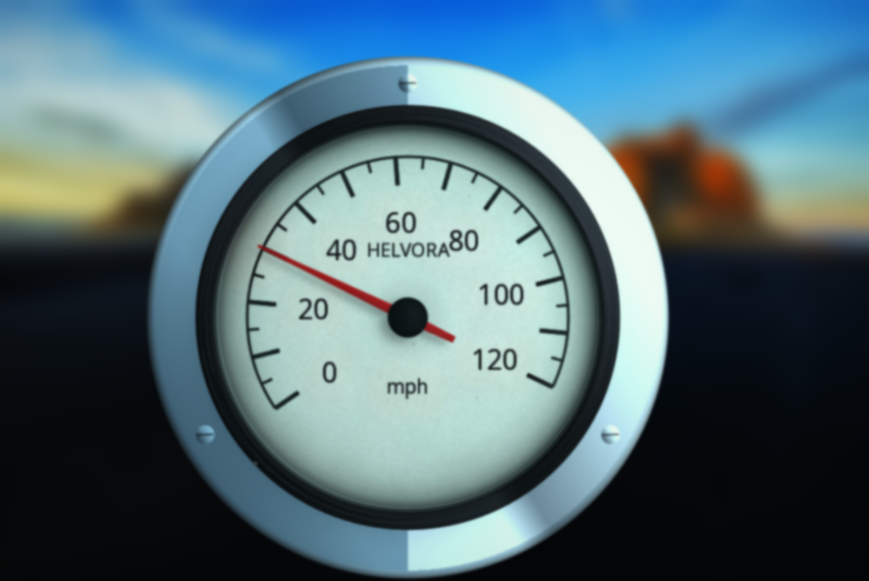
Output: 30,mph
